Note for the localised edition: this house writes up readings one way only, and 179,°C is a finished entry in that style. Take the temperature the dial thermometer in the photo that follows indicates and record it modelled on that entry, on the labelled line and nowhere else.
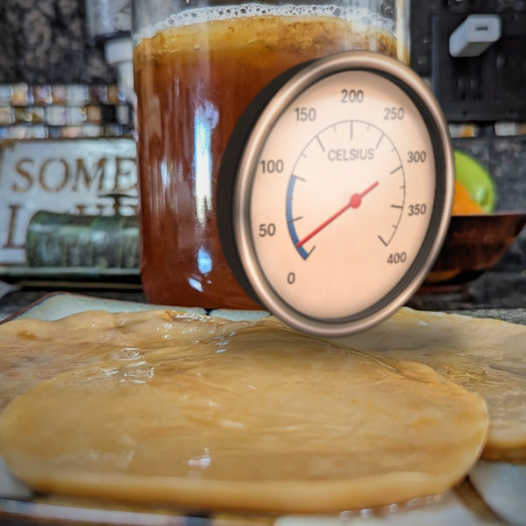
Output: 25,°C
